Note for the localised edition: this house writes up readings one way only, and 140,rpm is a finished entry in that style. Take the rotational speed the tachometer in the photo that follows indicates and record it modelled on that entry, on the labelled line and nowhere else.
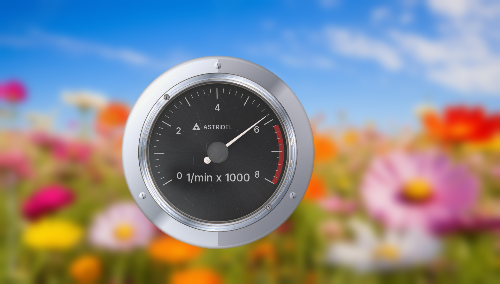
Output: 5800,rpm
